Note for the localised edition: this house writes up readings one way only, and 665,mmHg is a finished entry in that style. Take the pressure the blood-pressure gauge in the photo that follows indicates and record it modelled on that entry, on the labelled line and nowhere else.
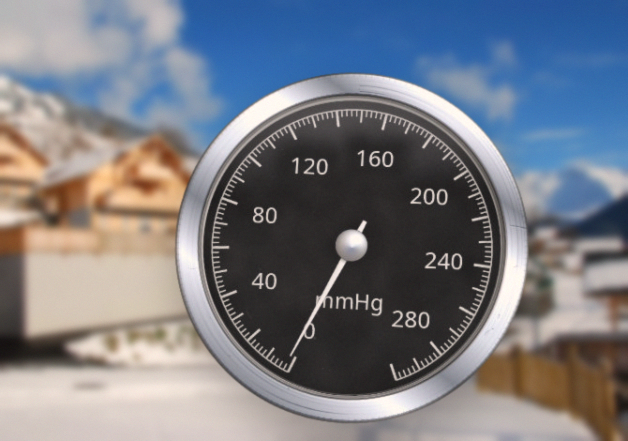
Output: 2,mmHg
